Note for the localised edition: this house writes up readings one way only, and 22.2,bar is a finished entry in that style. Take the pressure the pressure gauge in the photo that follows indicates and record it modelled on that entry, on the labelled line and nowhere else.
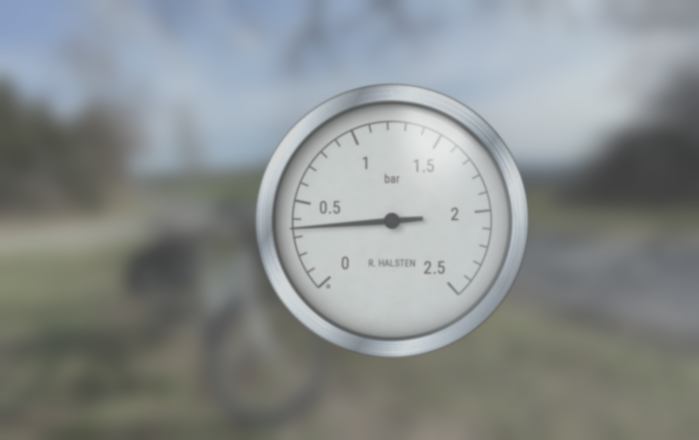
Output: 0.35,bar
